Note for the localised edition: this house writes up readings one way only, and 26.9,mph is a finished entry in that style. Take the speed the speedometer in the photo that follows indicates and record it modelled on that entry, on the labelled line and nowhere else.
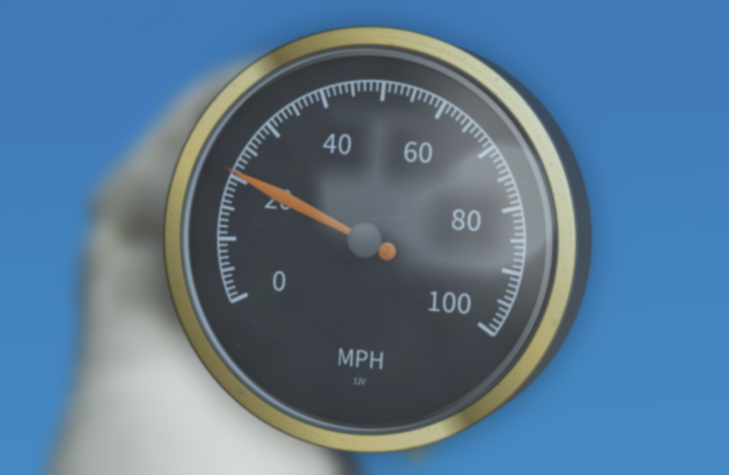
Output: 21,mph
